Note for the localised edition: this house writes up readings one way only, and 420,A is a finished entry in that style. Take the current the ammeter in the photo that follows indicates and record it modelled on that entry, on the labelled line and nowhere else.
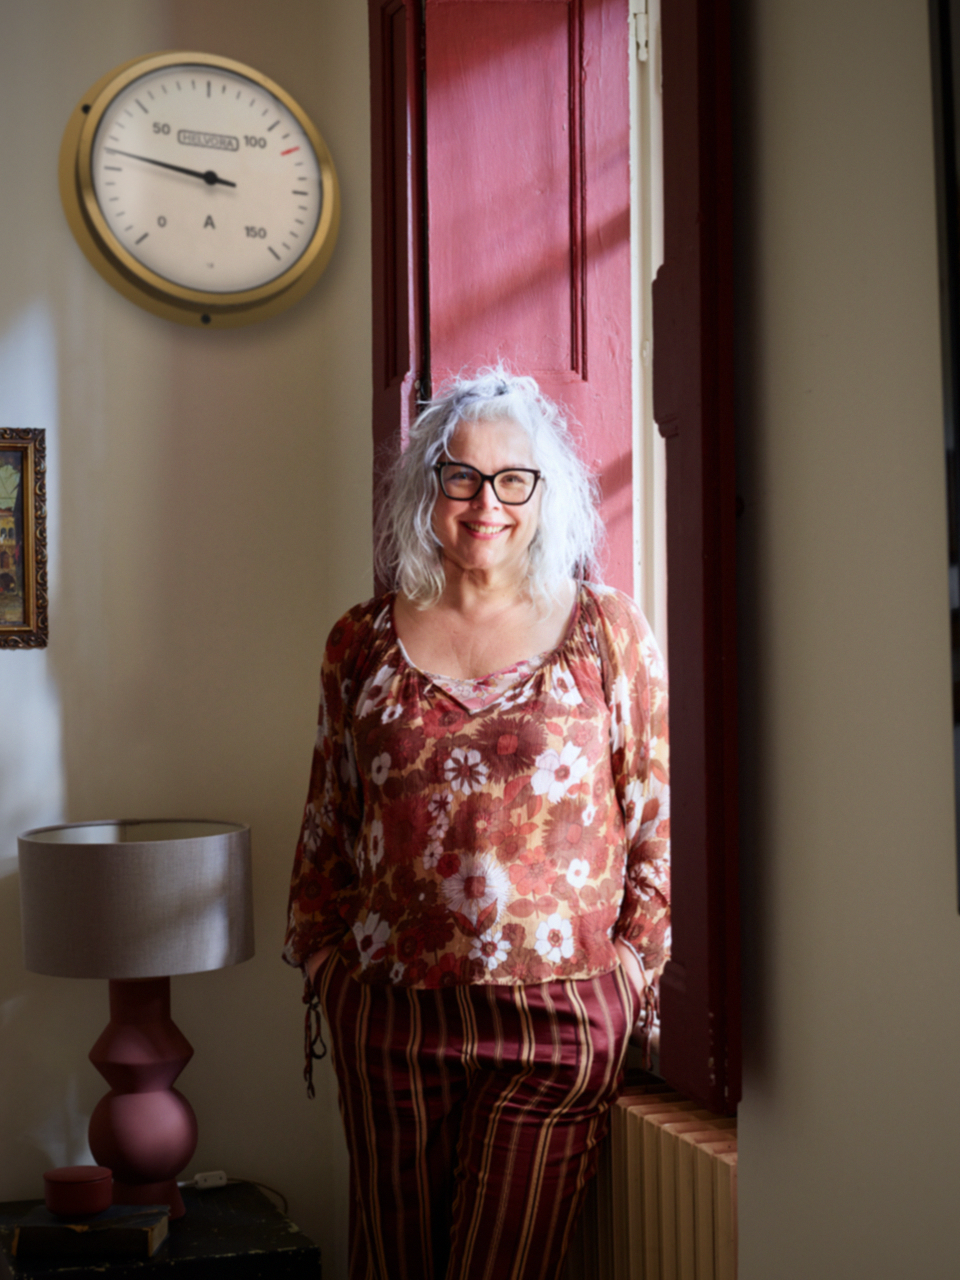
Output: 30,A
